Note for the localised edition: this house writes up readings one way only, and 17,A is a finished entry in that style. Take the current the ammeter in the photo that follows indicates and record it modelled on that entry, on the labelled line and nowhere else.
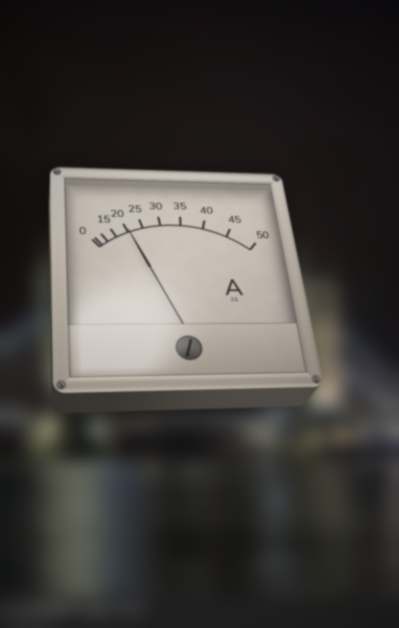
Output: 20,A
